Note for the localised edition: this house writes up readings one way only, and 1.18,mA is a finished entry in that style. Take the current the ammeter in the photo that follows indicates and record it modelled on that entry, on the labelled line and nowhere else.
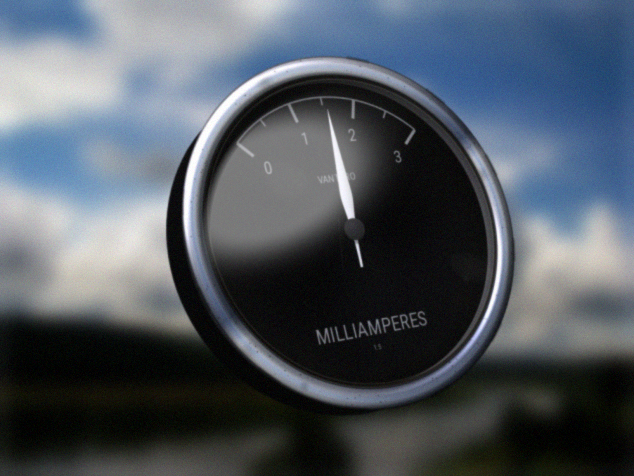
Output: 1.5,mA
